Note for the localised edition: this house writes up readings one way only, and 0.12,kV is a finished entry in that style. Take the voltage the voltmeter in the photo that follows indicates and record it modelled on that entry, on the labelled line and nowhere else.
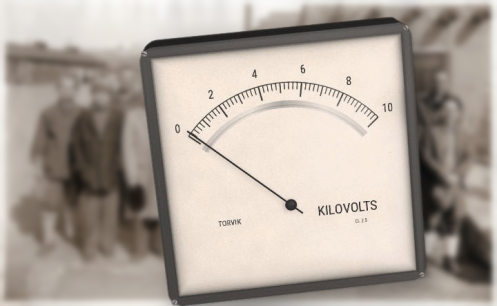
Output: 0.2,kV
